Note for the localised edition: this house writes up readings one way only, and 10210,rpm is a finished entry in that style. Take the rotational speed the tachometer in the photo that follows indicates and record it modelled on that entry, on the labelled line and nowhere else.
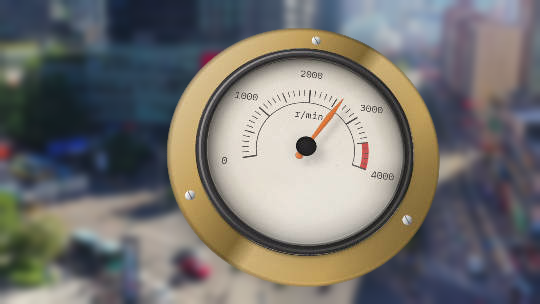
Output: 2600,rpm
